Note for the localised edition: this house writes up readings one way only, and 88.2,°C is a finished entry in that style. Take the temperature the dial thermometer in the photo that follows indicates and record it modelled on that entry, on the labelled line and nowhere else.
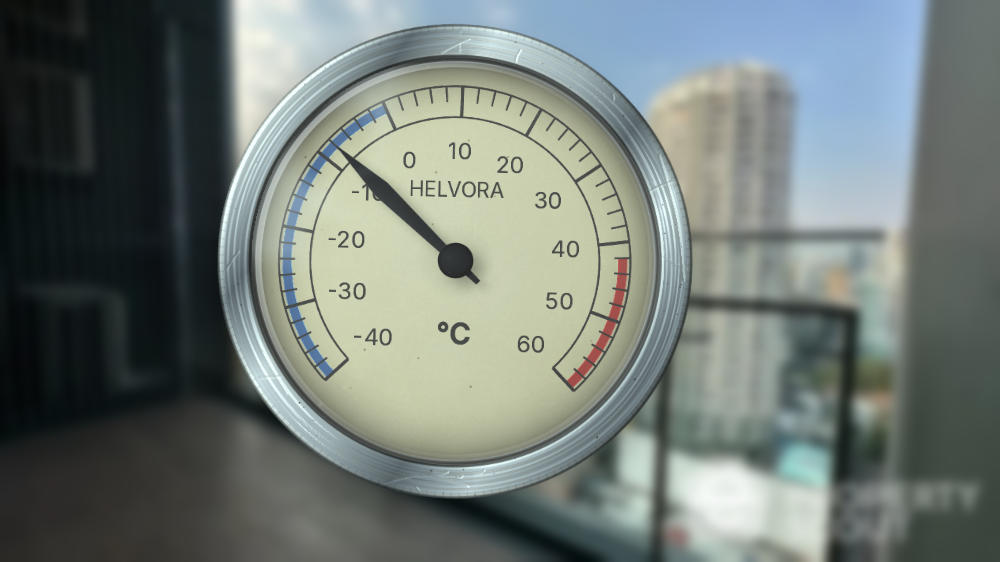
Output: -8,°C
